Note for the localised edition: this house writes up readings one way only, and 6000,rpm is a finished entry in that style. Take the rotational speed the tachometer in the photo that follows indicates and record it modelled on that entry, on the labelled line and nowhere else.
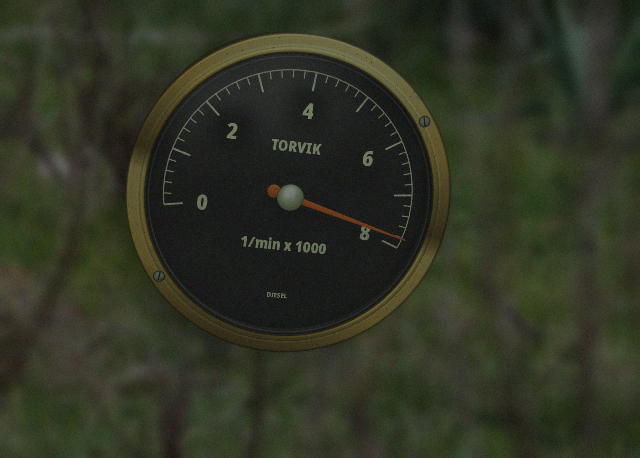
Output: 7800,rpm
